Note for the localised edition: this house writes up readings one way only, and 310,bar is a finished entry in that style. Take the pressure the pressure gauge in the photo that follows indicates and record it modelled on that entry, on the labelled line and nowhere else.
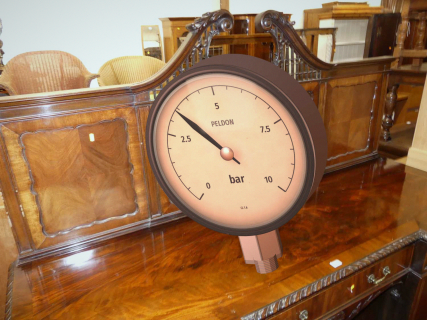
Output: 3.5,bar
